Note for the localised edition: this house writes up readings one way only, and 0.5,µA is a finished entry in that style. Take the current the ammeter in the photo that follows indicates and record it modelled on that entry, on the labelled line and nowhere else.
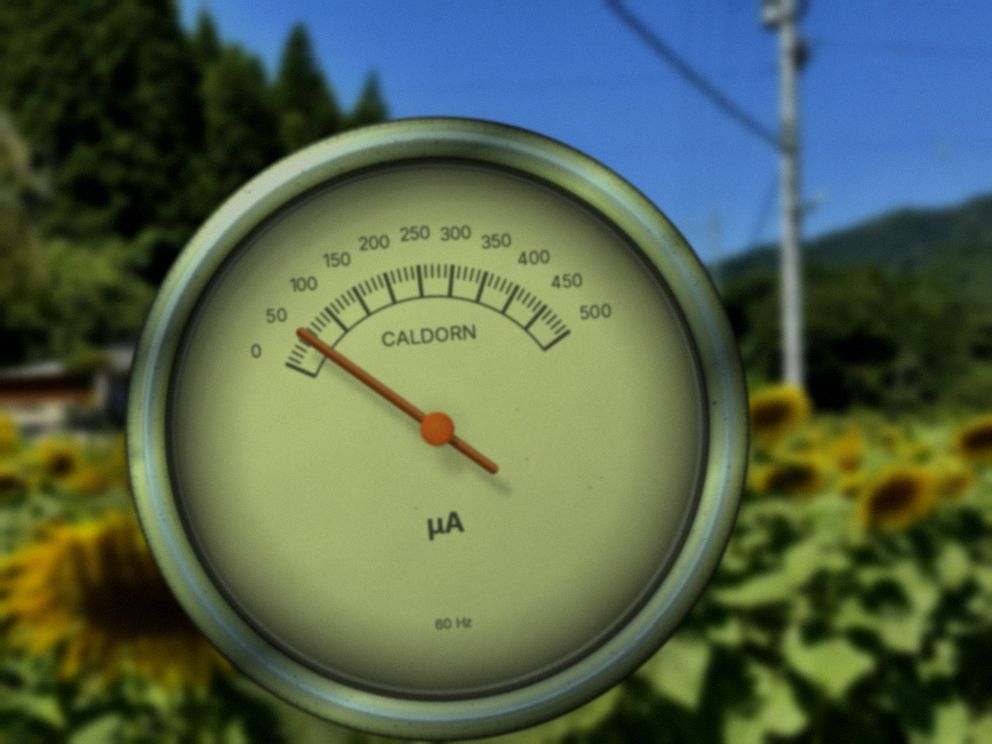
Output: 50,µA
